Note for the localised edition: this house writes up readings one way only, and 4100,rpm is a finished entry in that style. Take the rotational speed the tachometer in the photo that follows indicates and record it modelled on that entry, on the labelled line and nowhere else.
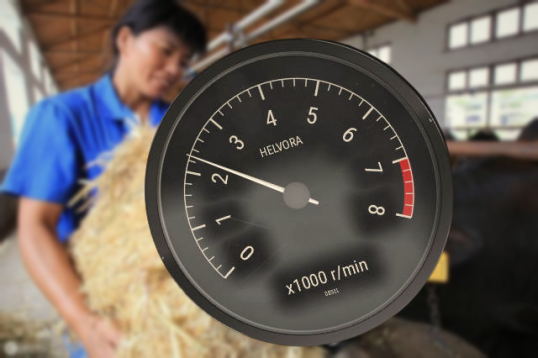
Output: 2300,rpm
